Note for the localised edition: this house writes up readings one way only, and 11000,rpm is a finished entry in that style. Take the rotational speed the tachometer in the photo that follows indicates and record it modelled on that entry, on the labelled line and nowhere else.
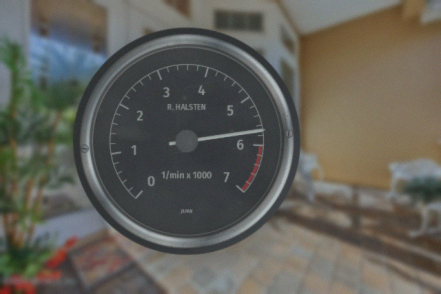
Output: 5700,rpm
